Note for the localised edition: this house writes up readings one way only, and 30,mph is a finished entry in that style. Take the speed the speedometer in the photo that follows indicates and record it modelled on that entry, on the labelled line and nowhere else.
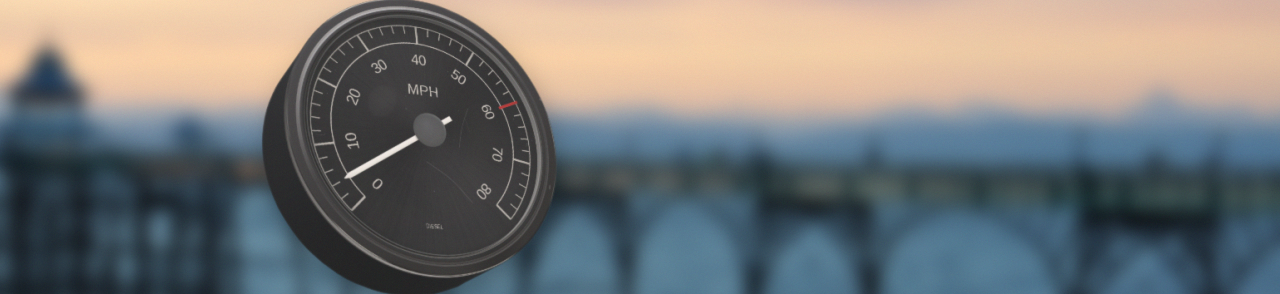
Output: 4,mph
